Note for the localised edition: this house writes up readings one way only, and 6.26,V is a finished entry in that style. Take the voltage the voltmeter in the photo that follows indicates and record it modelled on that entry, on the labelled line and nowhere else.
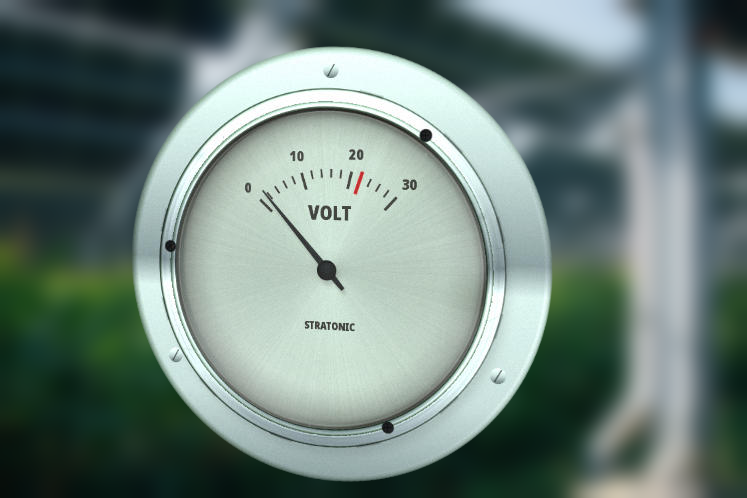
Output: 2,V
